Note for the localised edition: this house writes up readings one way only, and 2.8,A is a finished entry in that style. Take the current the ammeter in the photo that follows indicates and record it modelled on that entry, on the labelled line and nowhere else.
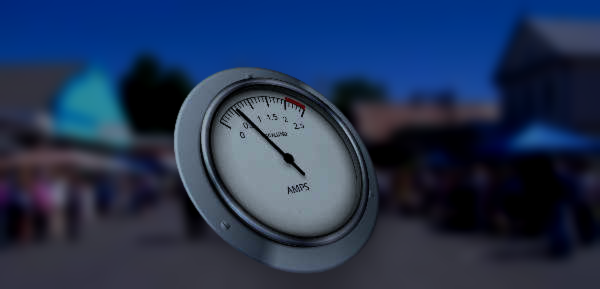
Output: 0.5,A
